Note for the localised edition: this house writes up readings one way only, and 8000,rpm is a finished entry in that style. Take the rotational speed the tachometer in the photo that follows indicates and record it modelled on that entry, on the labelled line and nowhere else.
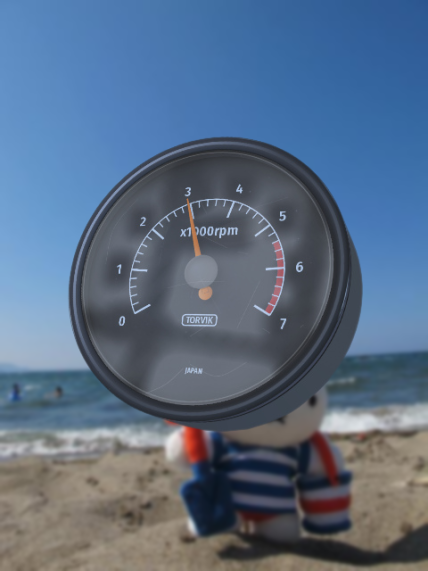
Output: 3000,rpm
